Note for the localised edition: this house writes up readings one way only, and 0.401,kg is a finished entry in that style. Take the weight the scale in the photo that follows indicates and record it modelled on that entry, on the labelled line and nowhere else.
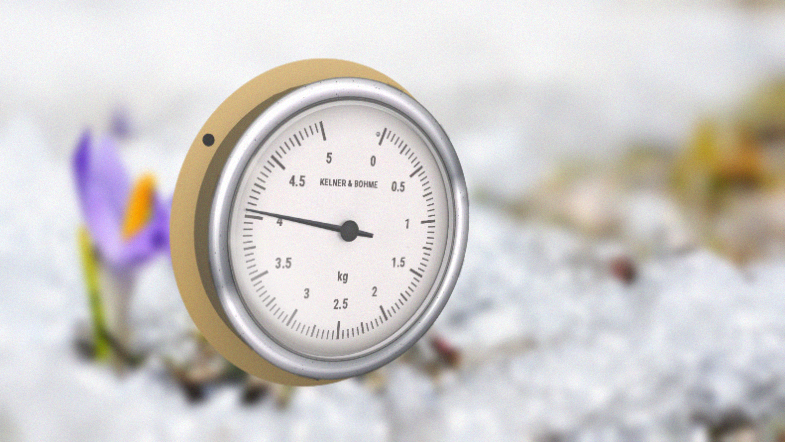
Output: 4.05,kg
